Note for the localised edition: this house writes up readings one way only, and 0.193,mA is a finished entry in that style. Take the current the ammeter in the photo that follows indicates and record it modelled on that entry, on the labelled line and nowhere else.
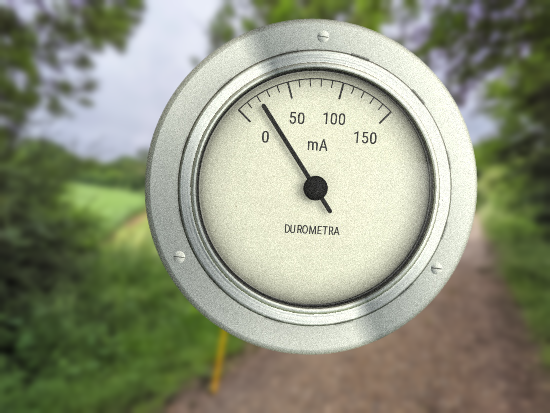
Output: 20,mA
